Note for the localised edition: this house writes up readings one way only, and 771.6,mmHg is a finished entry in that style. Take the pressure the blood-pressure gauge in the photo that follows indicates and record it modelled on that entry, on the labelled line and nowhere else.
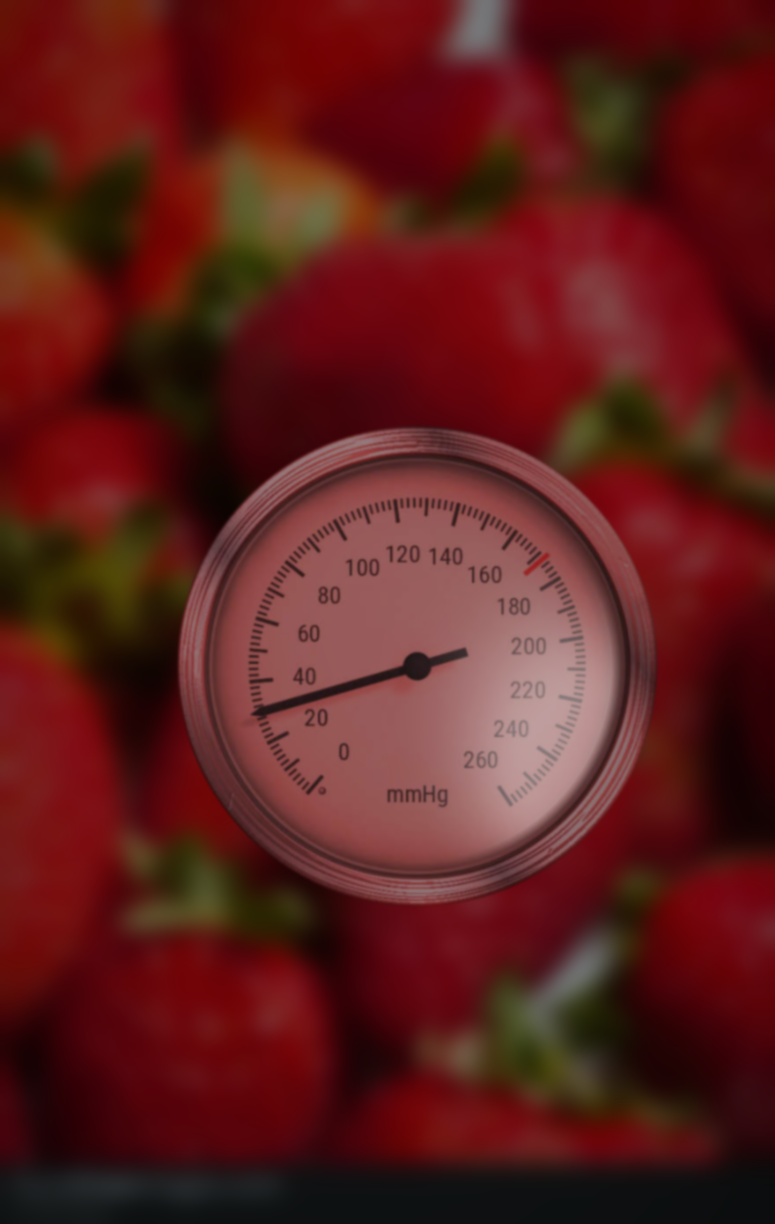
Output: 30,mmHg
